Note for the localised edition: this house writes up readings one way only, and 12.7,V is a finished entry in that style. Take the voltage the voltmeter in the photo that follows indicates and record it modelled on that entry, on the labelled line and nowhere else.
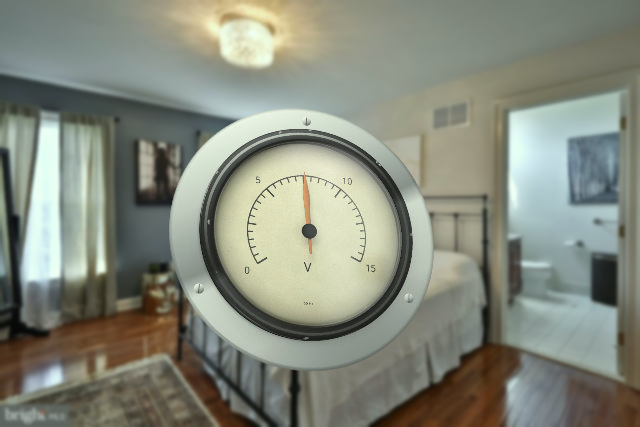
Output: 7.5,V
